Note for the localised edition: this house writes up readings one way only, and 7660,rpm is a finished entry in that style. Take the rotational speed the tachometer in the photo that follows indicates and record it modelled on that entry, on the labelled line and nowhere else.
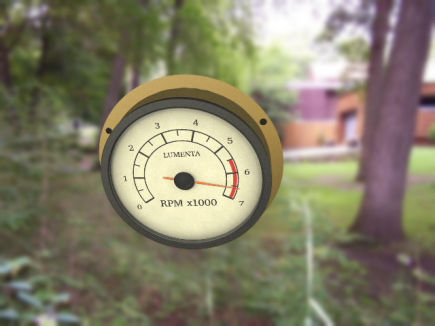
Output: 6500,rpm
